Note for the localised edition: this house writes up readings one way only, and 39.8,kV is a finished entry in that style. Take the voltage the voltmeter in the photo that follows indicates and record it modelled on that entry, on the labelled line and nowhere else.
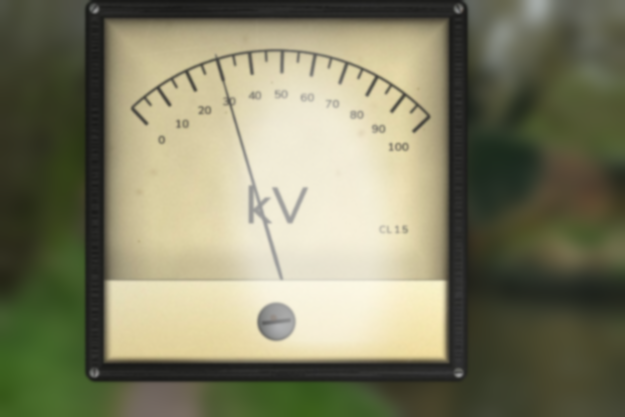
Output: 30,kV
